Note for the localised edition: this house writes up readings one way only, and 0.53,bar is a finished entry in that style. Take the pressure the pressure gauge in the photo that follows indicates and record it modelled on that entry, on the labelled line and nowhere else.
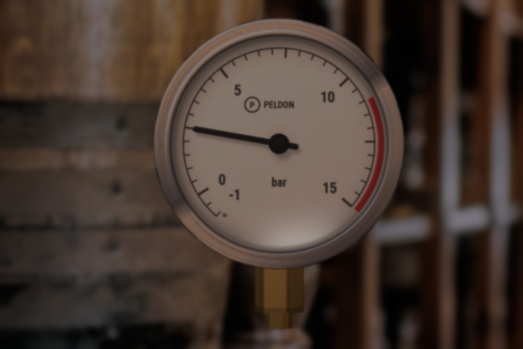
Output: 2.5,bar
